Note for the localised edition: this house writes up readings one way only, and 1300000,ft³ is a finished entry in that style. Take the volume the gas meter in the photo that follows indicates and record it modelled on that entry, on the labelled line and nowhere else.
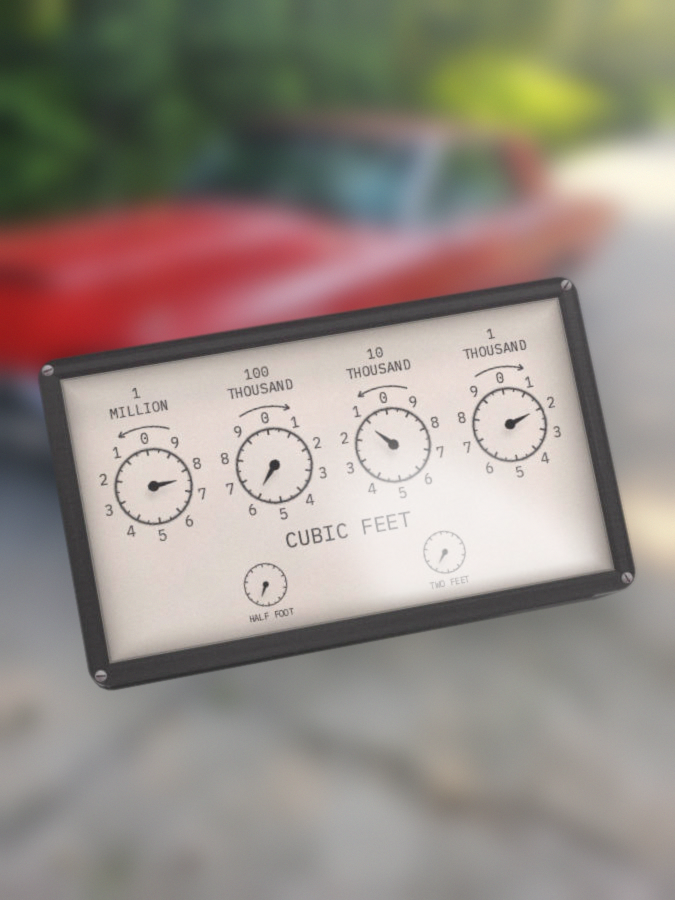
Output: 761200,ft³
